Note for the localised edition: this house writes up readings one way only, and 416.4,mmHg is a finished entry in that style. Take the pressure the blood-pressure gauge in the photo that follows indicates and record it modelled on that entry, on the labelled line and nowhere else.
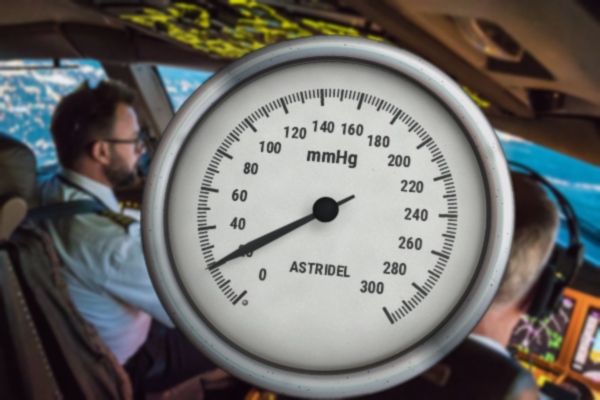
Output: 20,mmHg
